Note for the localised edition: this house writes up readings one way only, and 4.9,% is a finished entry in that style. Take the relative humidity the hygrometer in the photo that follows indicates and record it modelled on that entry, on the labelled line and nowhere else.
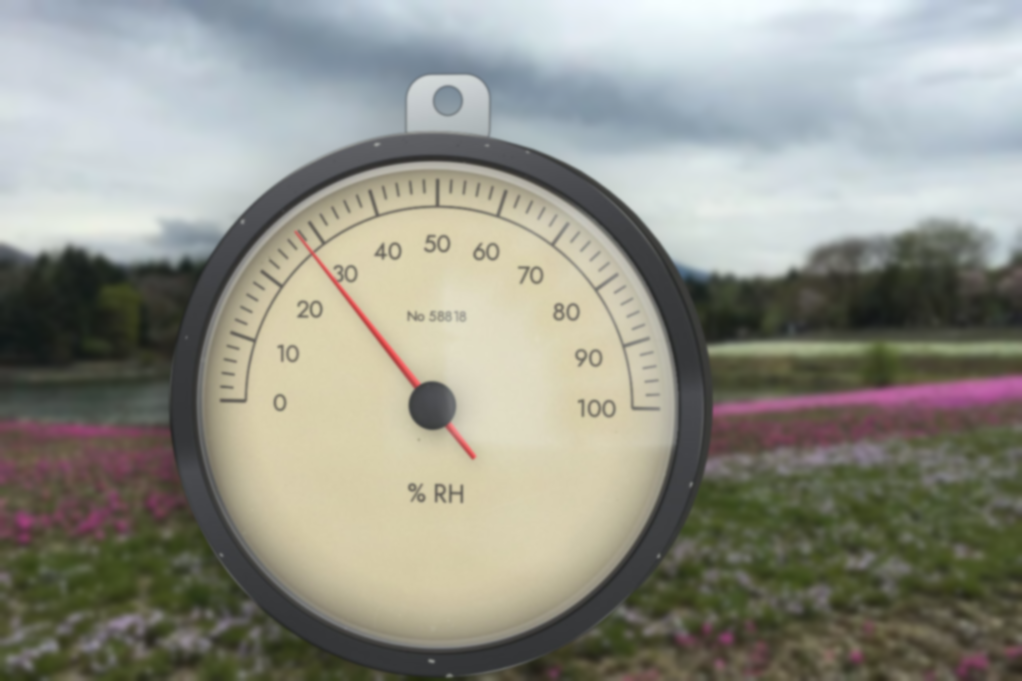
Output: 28,%
